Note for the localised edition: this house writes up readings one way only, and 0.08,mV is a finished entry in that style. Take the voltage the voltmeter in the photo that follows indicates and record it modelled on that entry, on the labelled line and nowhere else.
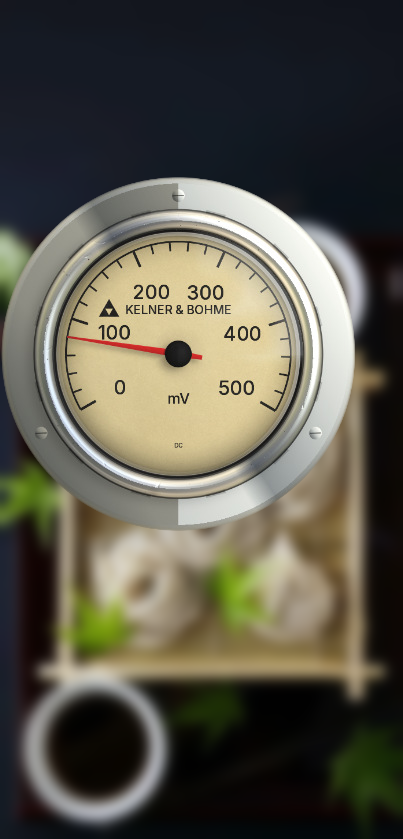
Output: 80,mV
